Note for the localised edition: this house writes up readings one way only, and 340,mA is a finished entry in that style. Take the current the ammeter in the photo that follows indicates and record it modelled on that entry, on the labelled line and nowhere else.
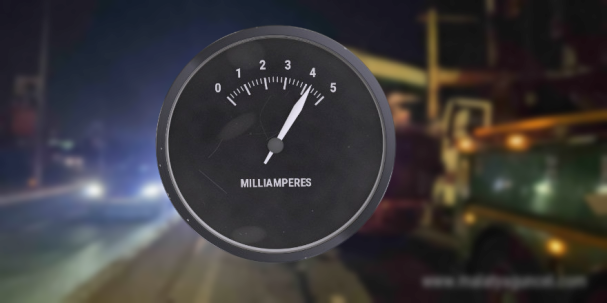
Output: 4.2,mA
